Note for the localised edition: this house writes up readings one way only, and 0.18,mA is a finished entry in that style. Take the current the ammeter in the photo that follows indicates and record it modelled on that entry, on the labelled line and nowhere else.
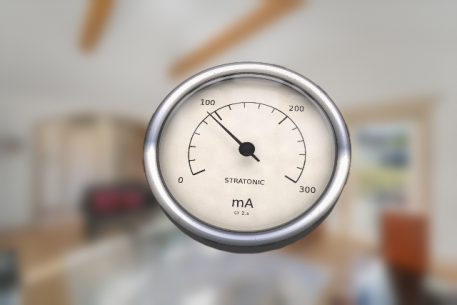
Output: 90,mA
